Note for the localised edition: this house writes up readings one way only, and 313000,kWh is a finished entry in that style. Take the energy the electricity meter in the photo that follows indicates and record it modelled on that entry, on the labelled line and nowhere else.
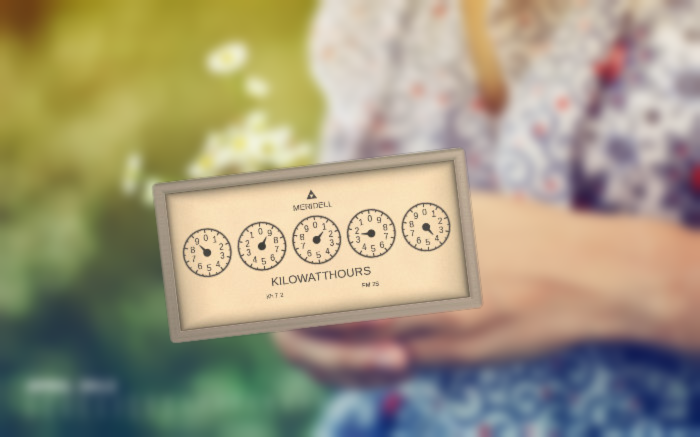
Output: 89124,kWh
